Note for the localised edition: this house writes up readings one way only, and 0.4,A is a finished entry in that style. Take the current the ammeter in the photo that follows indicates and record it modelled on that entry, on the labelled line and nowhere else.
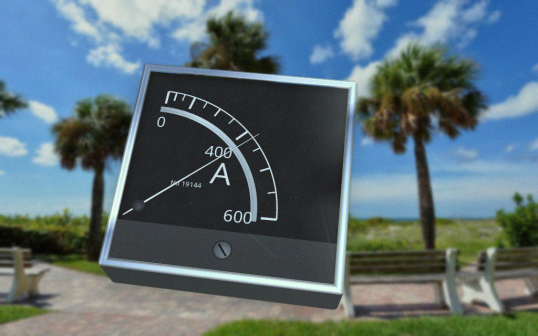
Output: 425,A
